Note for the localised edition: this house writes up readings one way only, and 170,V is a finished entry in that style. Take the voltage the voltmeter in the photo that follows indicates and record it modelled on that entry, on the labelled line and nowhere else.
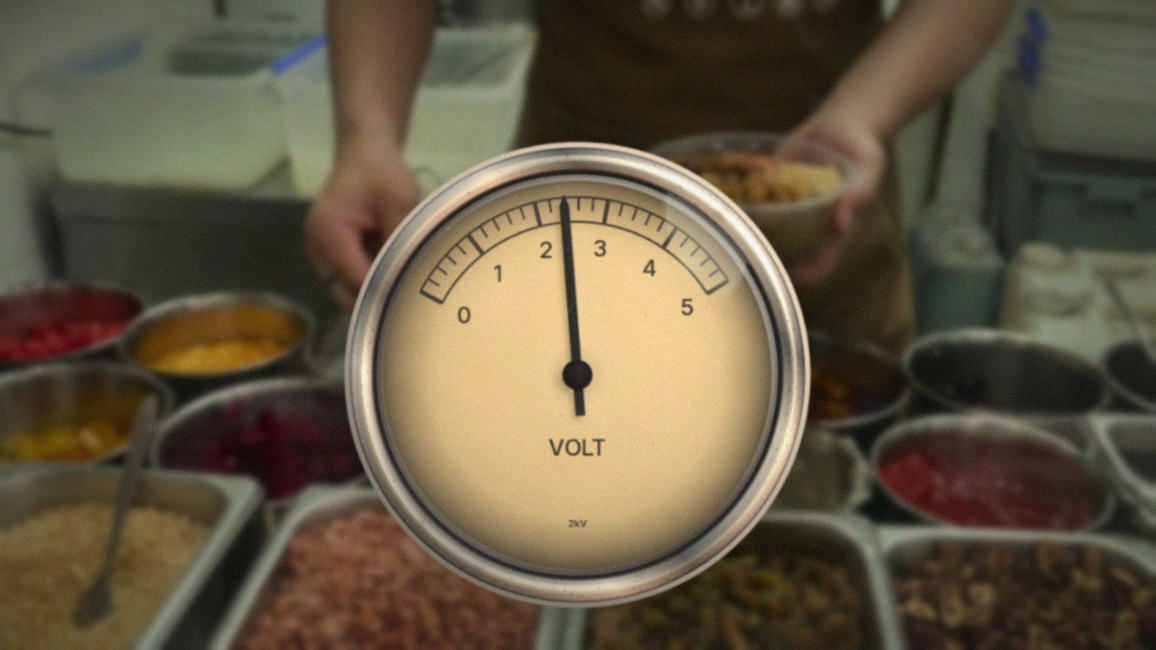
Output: 2.4,V
